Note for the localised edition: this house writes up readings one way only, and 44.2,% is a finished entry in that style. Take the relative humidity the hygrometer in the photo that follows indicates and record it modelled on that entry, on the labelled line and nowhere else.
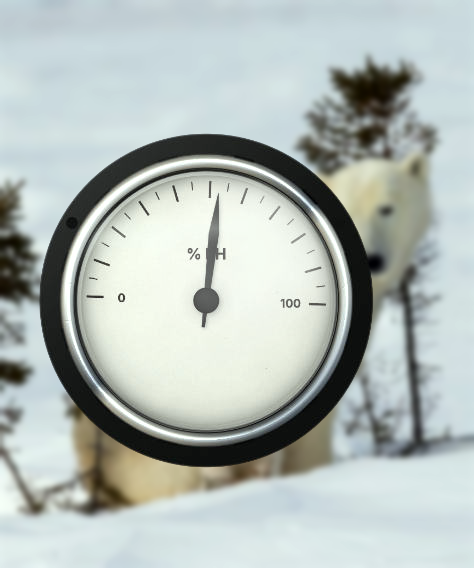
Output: 52.5,%
